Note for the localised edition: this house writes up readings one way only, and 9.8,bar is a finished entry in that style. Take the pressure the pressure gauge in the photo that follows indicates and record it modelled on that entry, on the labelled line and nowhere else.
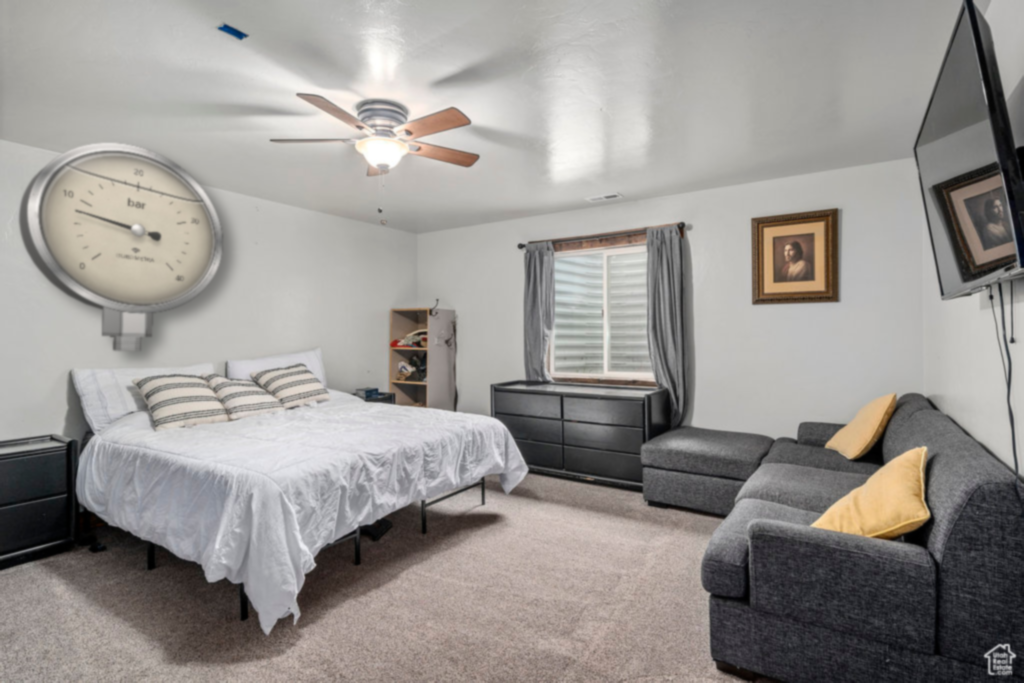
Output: 8,bar
